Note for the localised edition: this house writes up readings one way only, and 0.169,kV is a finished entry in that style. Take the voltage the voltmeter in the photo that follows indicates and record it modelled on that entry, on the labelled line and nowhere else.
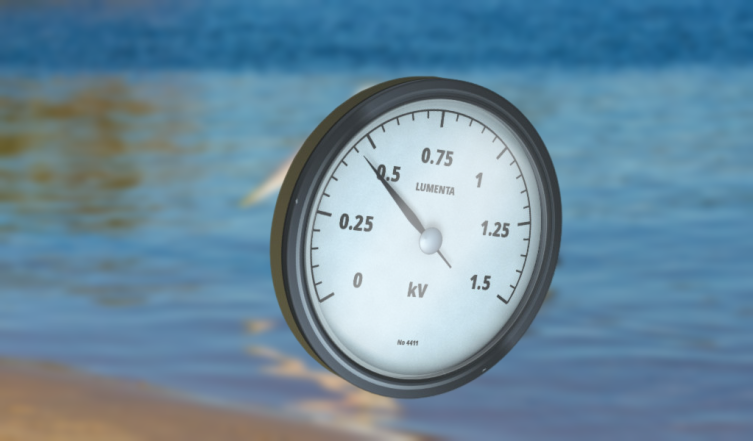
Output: 0.45,kV
